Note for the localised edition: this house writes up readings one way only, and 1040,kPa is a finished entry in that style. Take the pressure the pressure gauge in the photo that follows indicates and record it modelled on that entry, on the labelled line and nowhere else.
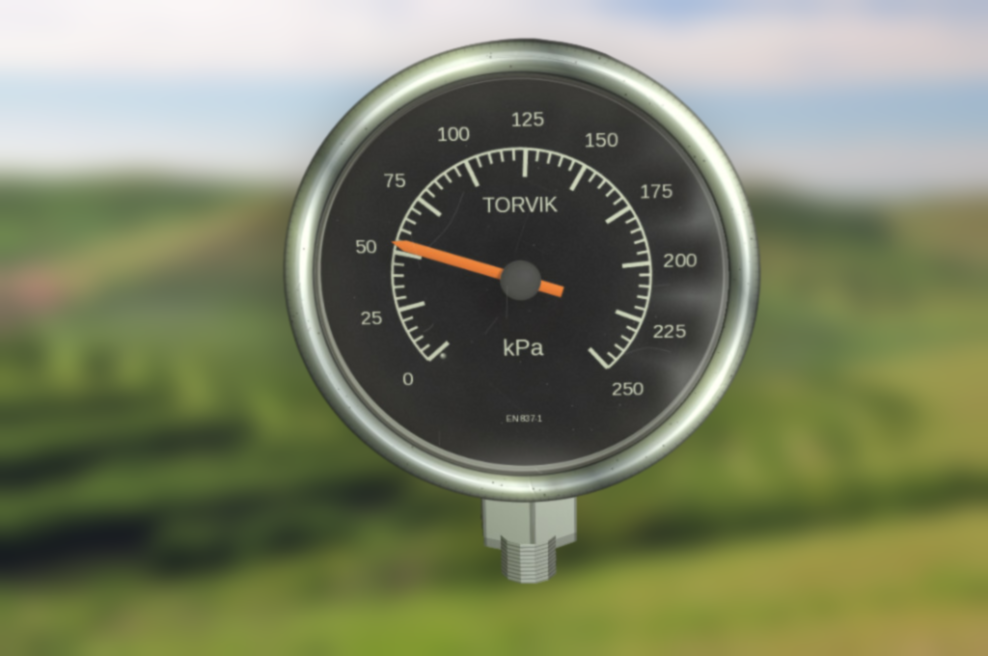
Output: 55,kPa
